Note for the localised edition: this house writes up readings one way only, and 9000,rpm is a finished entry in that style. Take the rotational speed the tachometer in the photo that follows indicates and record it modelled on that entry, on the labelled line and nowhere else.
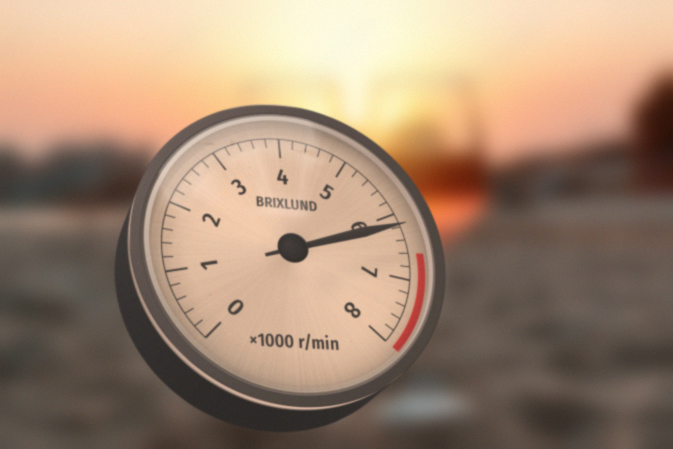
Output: 6200,rpm
